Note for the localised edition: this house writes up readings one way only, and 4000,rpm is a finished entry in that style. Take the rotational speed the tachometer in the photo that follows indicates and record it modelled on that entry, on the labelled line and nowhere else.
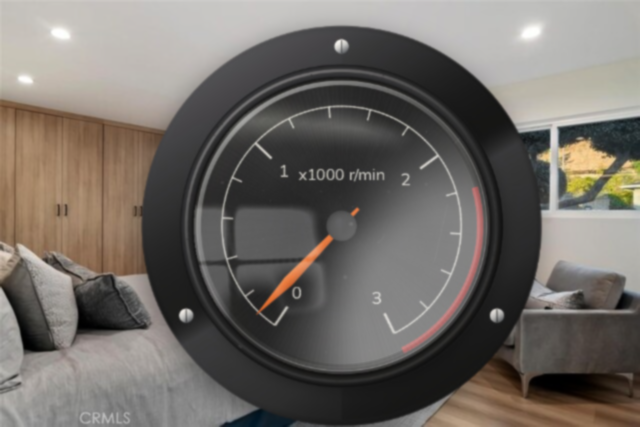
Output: 100,rpm
